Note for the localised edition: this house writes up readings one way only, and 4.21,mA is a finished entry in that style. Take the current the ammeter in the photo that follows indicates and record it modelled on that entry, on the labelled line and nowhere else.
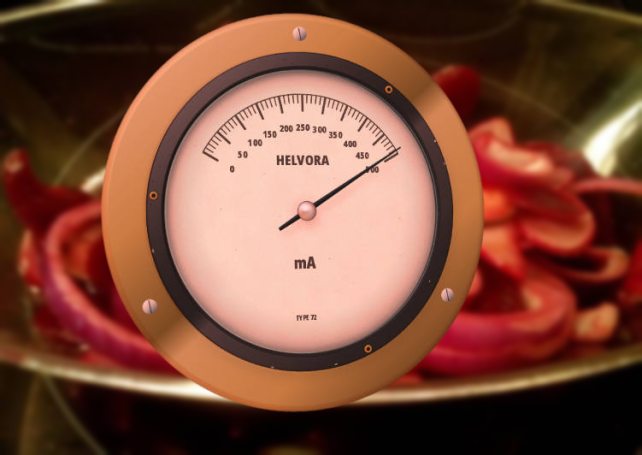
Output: 490,mA
